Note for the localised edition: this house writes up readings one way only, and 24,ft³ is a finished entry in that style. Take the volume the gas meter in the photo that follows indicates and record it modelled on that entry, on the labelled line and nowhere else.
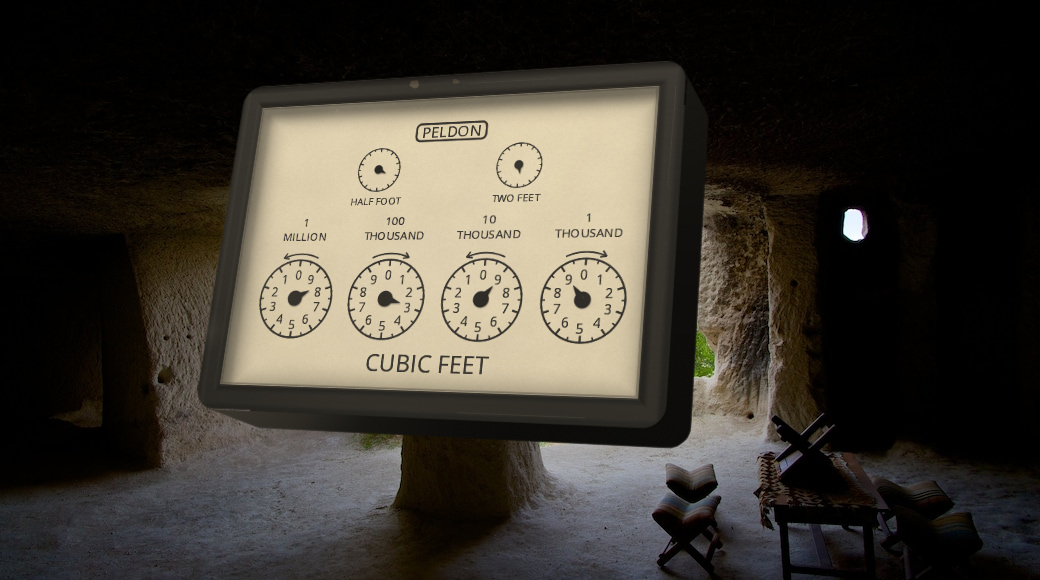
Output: 828900,ft³
